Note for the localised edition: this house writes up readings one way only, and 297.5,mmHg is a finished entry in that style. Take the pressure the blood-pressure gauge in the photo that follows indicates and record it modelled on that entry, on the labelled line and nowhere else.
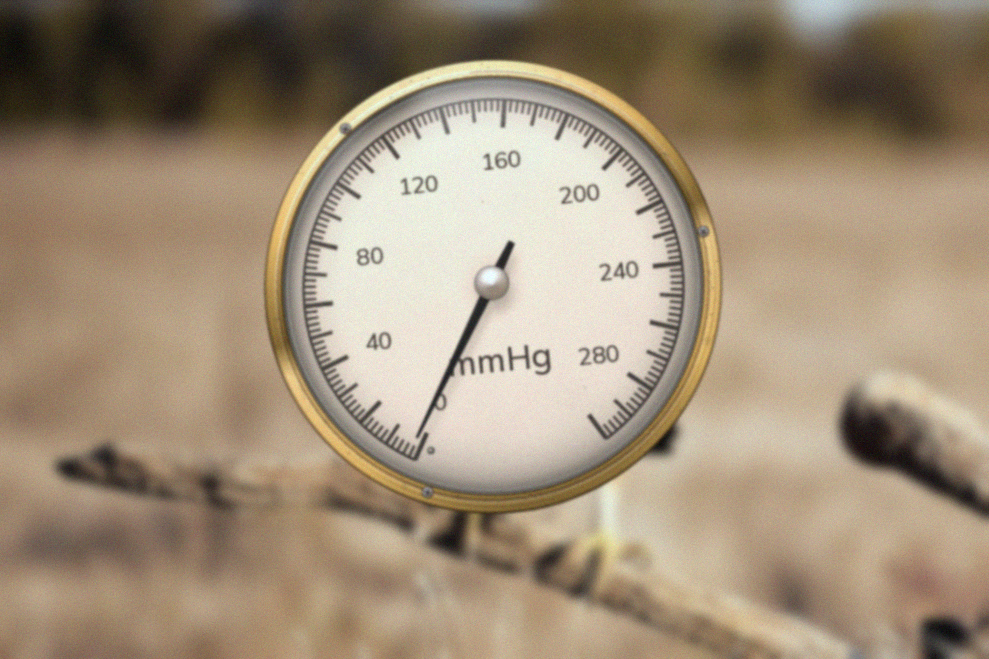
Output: 2,mmHg
